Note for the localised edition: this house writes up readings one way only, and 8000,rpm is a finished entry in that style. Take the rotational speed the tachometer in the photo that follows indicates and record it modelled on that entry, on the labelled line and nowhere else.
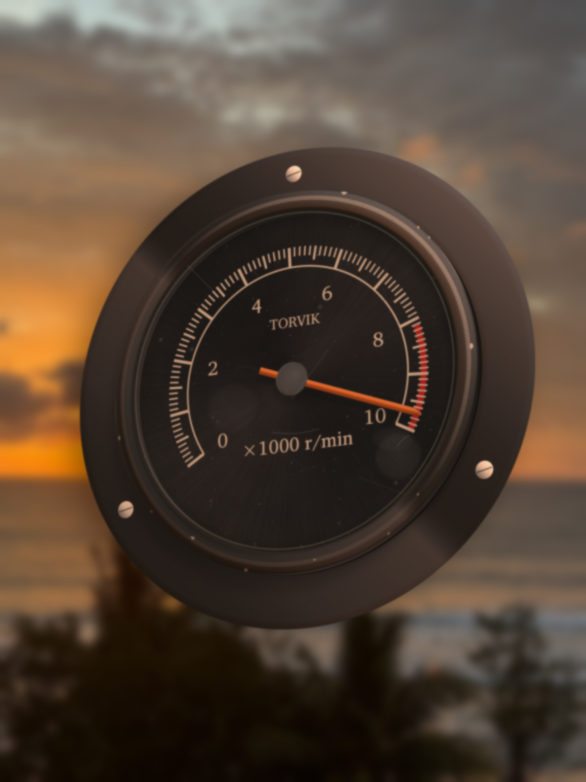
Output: 9700,rpm
